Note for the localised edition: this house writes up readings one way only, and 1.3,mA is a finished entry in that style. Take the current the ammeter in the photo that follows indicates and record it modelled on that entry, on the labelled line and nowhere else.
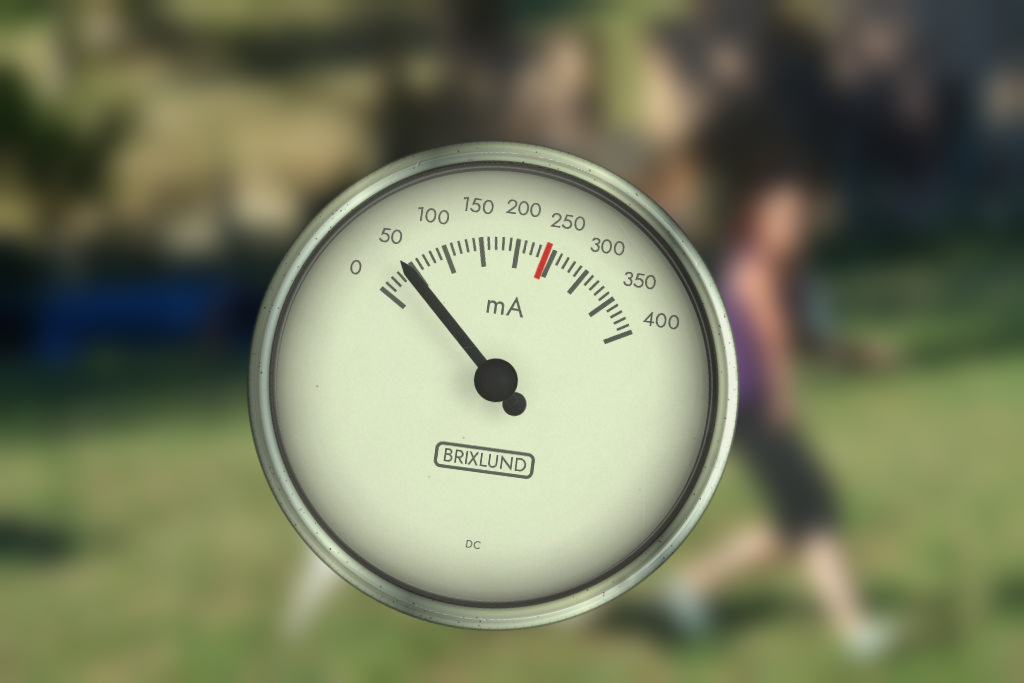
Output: 40,mA
